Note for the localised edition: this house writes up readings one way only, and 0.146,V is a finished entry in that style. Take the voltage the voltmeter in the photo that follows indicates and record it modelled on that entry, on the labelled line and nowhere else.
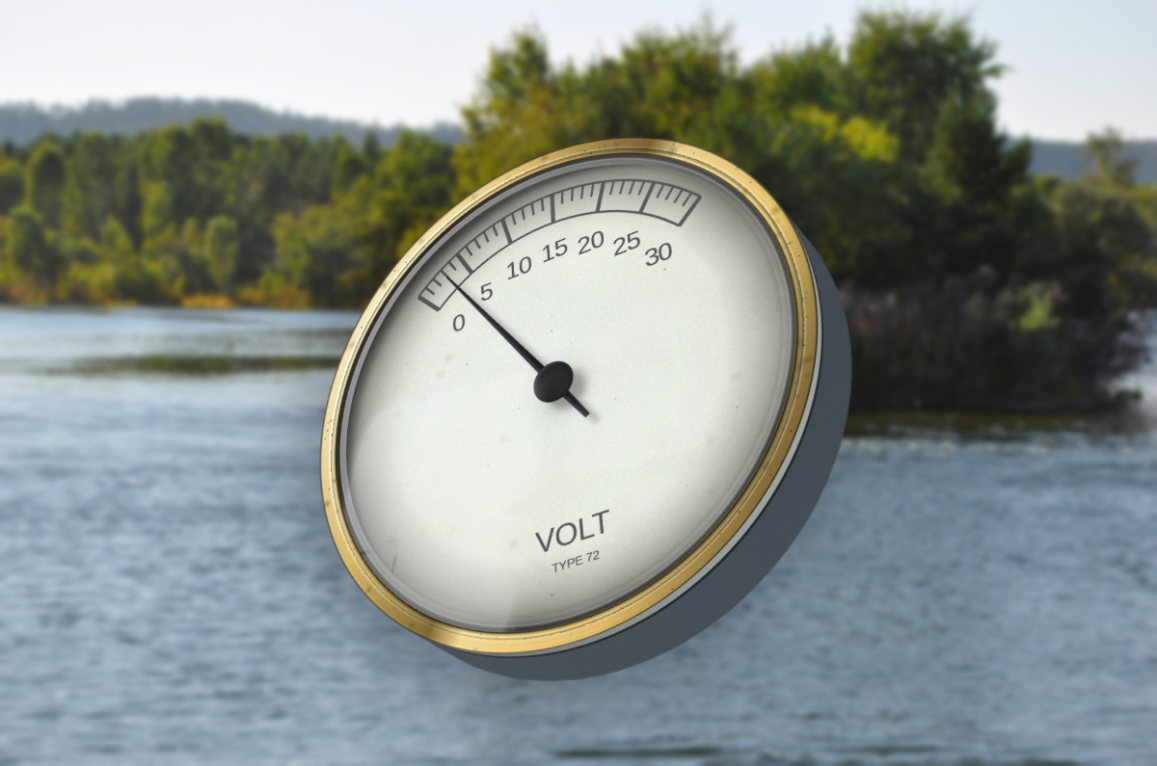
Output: 3,V
